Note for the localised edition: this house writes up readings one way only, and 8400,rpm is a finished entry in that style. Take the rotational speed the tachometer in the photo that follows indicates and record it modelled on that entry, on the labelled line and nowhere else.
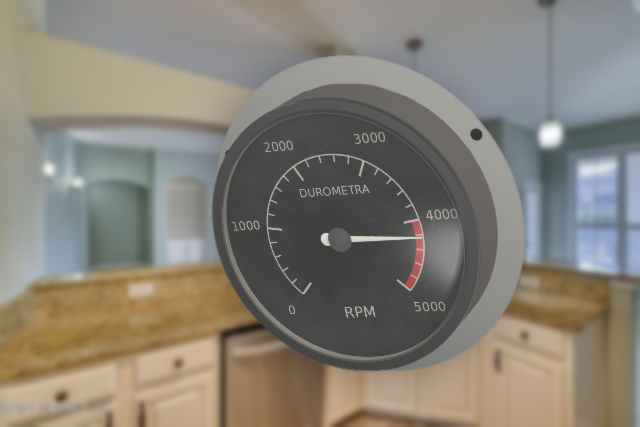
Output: 4200,rpm
